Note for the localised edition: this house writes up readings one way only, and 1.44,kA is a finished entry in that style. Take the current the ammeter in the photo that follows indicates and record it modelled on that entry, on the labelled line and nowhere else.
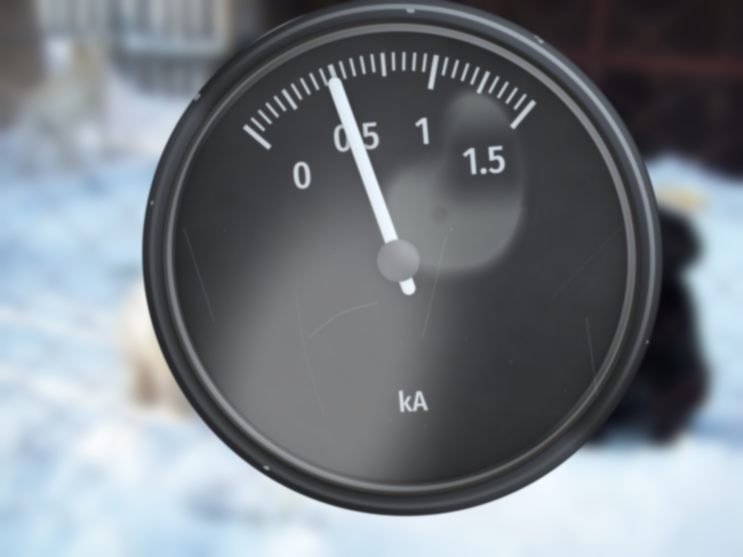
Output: 0.5,kA
